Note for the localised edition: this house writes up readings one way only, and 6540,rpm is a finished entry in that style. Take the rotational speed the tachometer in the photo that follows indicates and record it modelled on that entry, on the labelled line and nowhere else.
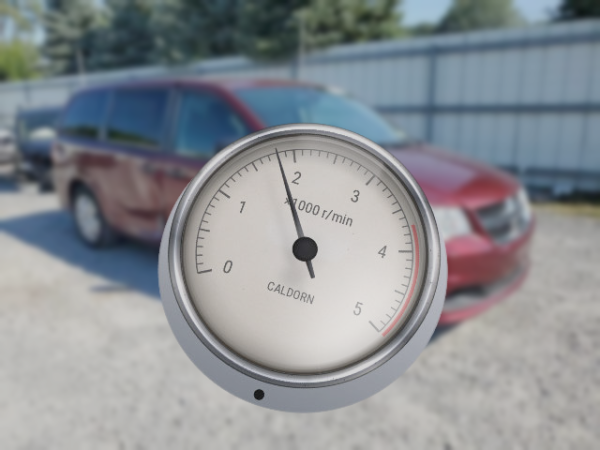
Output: 1800,rpm
